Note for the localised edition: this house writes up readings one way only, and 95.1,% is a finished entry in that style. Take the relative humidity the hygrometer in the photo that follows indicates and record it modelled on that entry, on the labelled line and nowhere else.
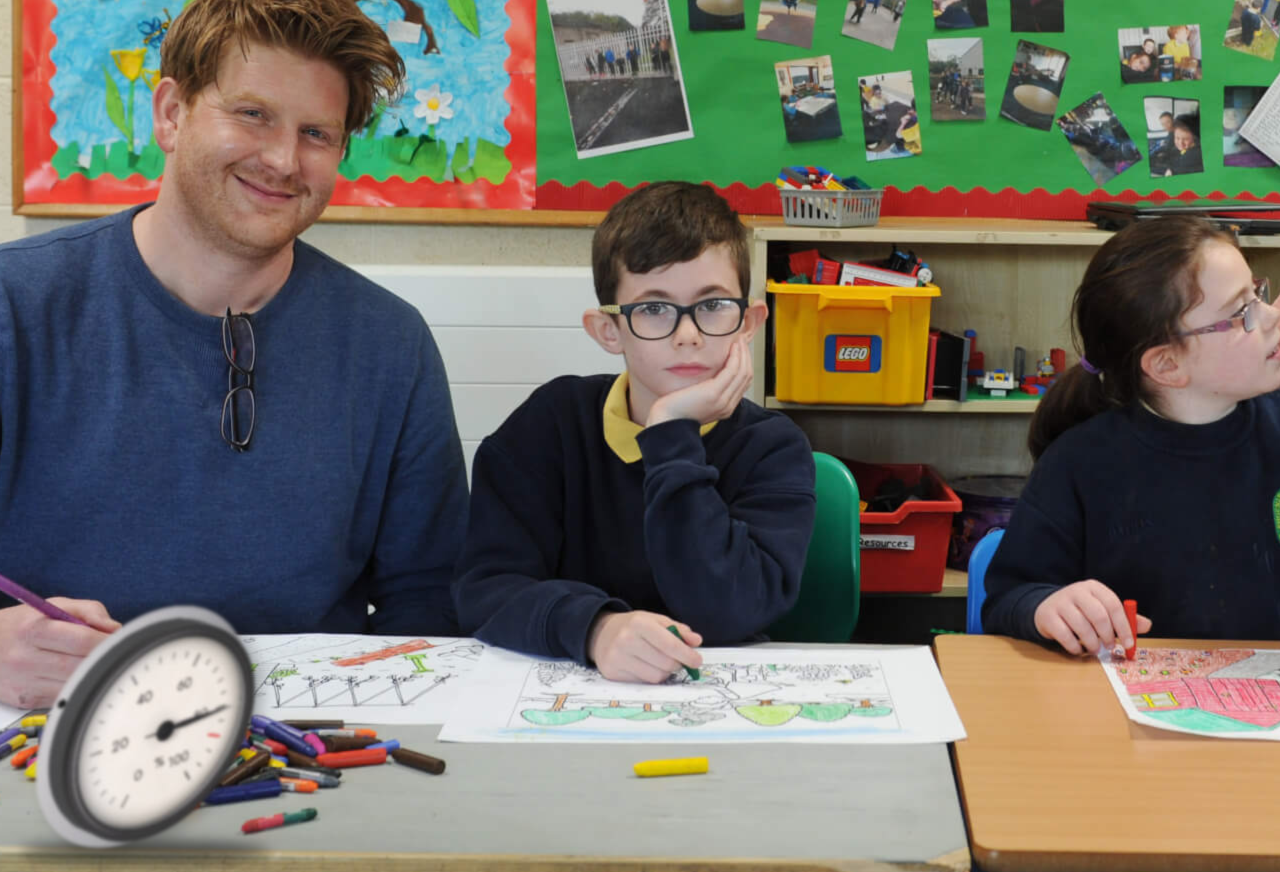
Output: 80,%
